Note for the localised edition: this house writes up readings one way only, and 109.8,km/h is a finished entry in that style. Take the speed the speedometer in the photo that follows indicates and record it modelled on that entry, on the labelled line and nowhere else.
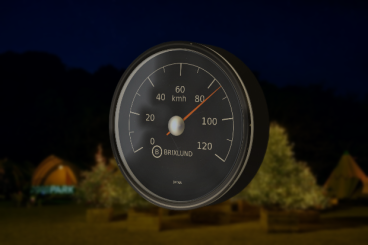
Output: 85,km/h
